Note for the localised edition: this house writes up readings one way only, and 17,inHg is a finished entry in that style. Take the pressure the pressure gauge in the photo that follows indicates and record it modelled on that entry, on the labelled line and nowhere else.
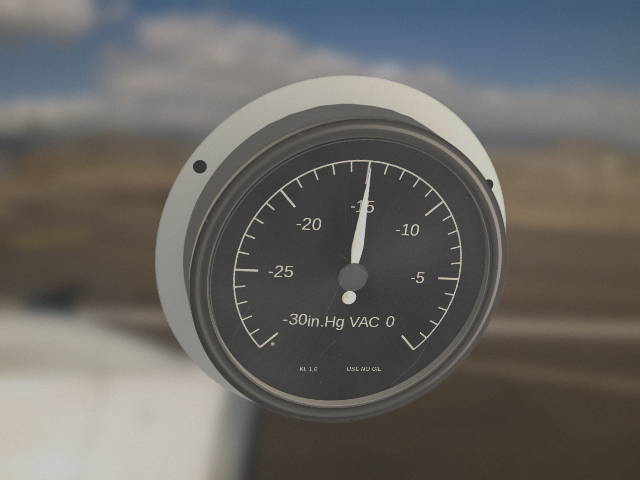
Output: -15,inHg
